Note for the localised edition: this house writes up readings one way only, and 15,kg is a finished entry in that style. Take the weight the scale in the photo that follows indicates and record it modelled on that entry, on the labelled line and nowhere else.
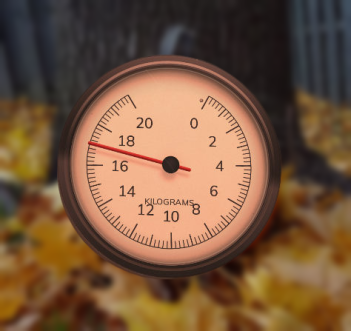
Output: 17,kg
